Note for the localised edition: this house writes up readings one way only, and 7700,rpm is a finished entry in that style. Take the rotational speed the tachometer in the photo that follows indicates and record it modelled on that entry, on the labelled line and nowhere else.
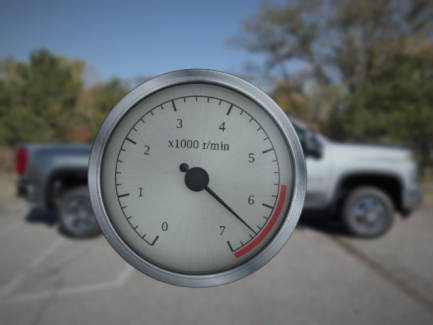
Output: 6500,rpm
